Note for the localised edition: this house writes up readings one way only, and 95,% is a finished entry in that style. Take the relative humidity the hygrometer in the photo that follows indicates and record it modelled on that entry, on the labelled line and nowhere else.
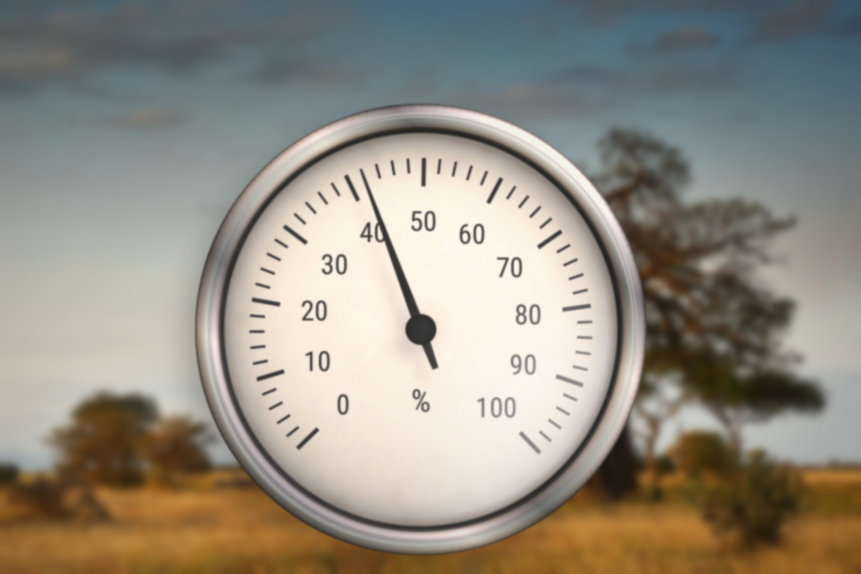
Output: 42,%
